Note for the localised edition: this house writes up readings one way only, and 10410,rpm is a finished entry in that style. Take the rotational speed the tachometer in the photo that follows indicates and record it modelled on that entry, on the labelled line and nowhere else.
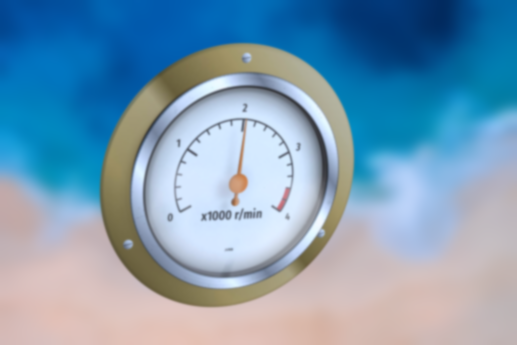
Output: 2000,rpm
